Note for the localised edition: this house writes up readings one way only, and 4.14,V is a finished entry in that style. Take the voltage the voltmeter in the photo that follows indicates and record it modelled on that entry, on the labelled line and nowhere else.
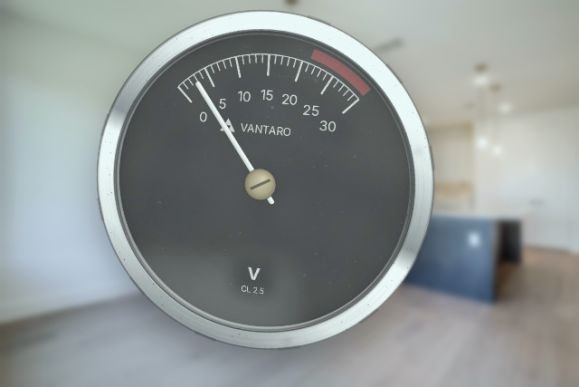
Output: 3,V
